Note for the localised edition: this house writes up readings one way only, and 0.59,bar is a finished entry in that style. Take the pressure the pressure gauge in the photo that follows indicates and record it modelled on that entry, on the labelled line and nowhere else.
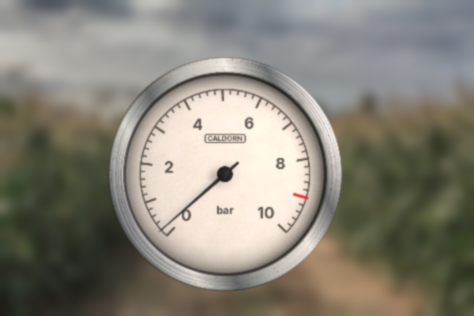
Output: 0.2,bar
